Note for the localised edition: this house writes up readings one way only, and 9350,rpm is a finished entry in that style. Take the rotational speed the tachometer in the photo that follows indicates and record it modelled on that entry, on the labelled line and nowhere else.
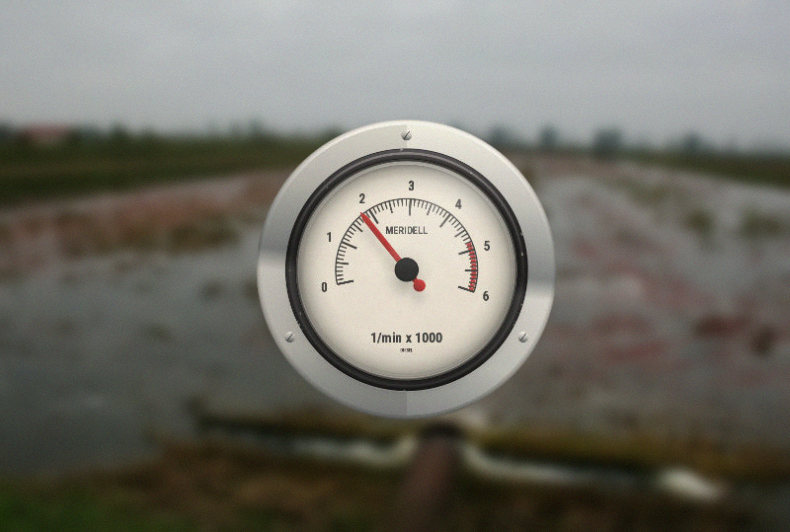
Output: 1800,rpm
